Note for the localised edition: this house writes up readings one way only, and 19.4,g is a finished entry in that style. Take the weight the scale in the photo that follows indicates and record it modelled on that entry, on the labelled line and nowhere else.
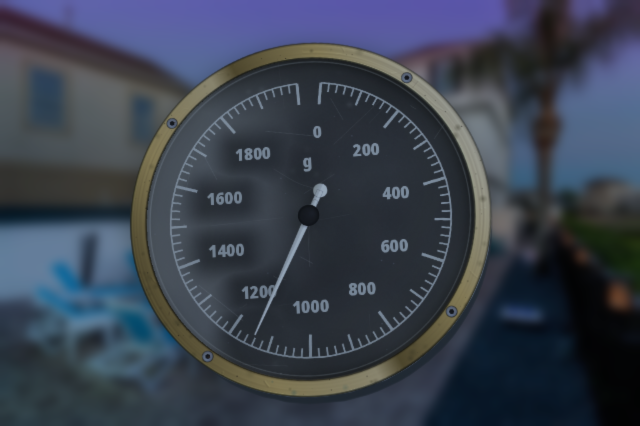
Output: 1140,g
